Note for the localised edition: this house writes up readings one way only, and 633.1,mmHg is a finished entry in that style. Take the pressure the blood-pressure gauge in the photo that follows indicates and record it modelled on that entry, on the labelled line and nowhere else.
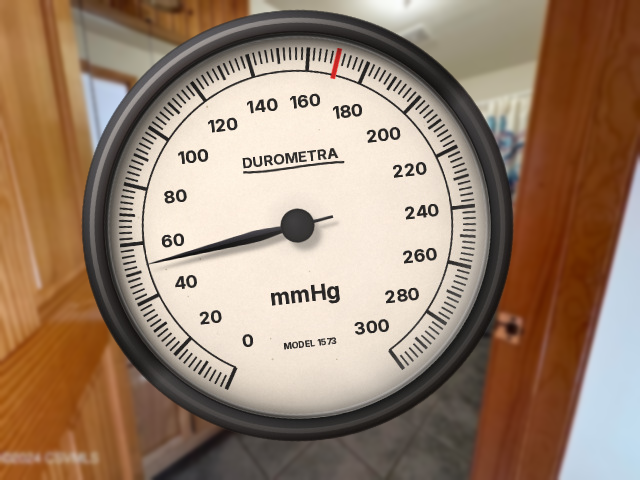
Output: 52,mmHg
